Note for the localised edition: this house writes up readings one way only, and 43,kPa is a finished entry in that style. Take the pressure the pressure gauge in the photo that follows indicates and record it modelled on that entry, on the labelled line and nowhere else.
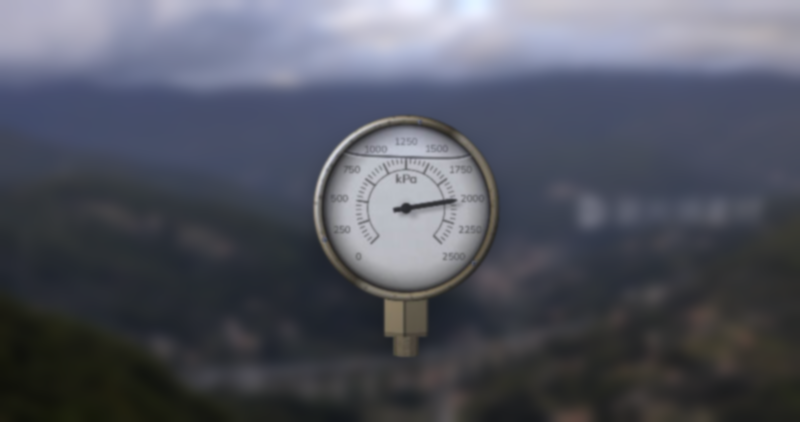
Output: 2000,kPa
